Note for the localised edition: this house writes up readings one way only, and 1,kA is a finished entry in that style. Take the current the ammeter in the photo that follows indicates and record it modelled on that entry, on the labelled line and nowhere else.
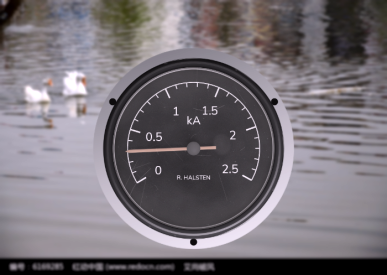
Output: 0.3,kA
